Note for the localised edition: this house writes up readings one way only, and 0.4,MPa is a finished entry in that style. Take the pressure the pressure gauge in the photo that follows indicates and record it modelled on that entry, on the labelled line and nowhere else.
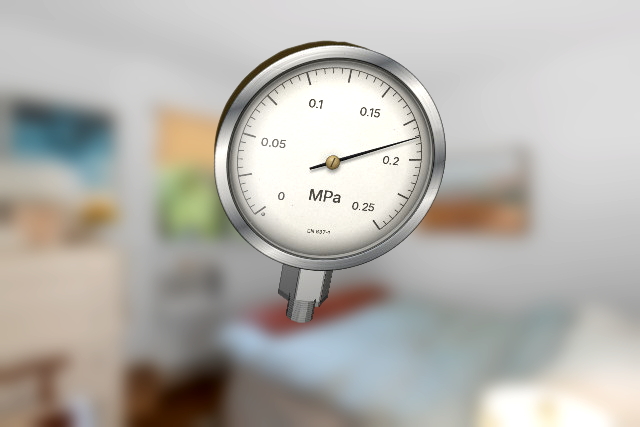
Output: 0.185,MPa
